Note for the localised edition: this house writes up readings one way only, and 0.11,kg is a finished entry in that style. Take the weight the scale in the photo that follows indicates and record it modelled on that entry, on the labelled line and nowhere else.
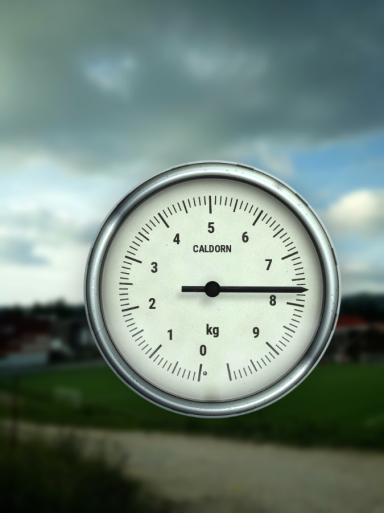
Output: 7.7,kg
